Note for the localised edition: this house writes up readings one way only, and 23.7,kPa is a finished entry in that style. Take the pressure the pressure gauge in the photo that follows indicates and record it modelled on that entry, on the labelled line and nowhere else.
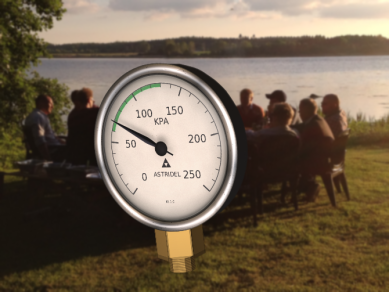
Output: 70,kPa
